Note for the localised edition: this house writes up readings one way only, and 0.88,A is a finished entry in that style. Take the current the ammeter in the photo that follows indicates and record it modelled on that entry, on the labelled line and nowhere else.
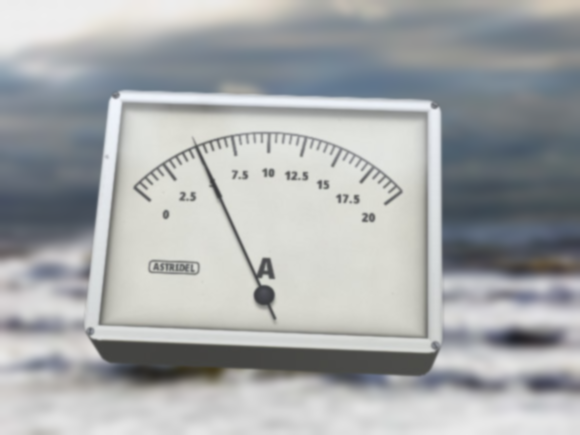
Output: 5,A
